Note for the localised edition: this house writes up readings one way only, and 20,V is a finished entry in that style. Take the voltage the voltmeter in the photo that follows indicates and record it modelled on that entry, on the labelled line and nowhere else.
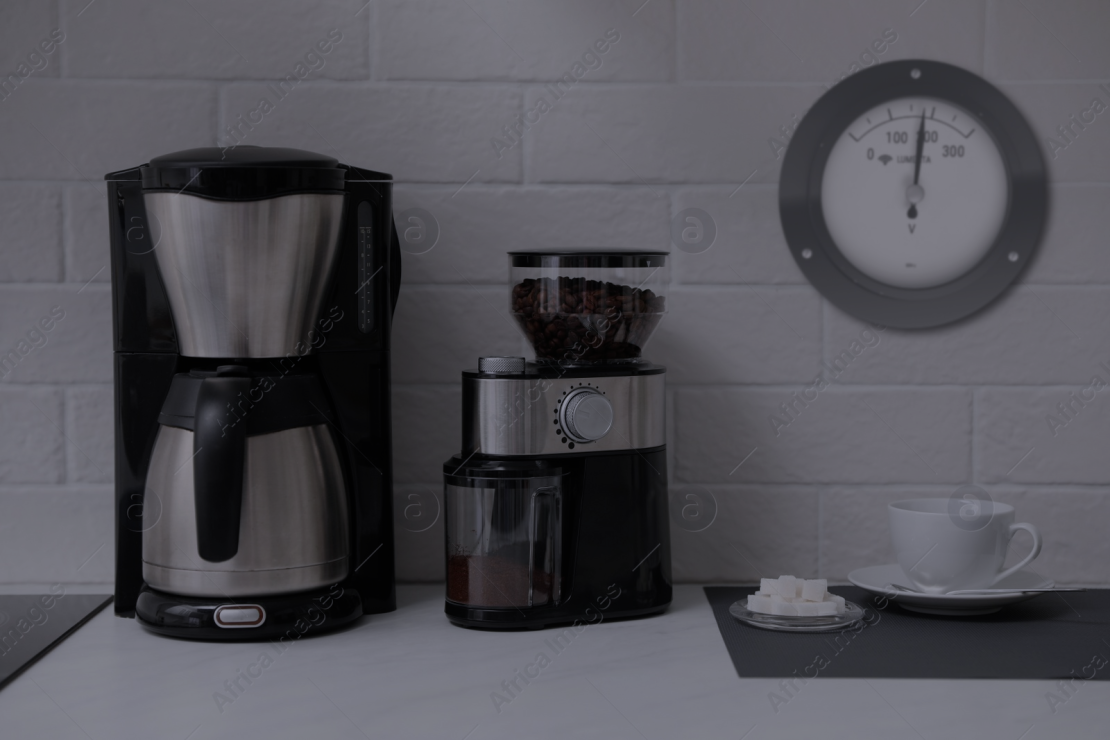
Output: 175,V
